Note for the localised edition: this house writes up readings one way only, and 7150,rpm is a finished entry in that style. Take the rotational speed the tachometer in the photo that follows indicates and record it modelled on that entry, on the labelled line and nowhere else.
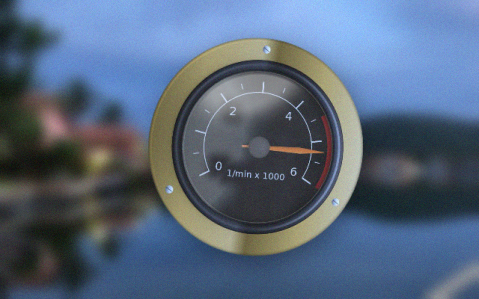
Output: 5250,rpm
